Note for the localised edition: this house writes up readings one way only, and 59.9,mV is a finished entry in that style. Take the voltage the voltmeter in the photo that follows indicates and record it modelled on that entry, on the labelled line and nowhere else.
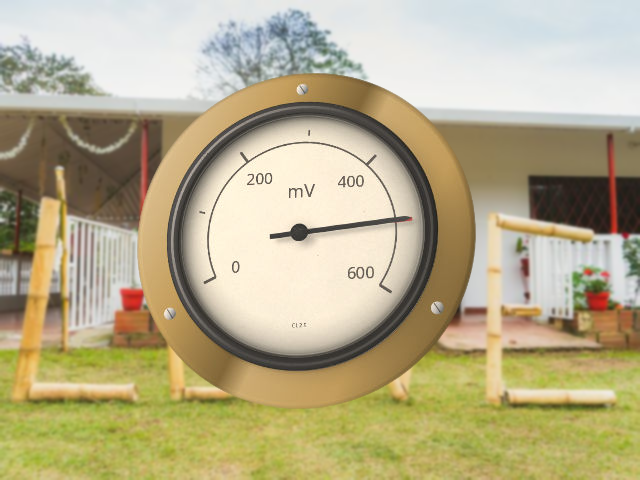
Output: 500,mV
